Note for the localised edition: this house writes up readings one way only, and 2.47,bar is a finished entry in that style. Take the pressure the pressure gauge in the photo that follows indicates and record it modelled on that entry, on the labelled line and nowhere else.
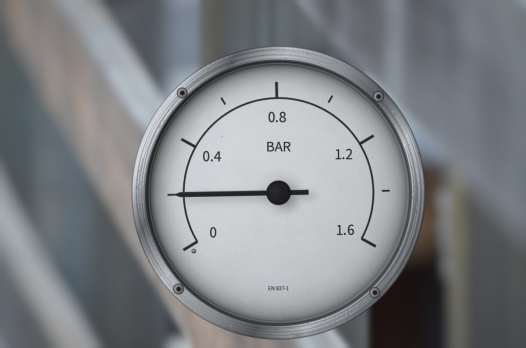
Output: 0.2,bar
